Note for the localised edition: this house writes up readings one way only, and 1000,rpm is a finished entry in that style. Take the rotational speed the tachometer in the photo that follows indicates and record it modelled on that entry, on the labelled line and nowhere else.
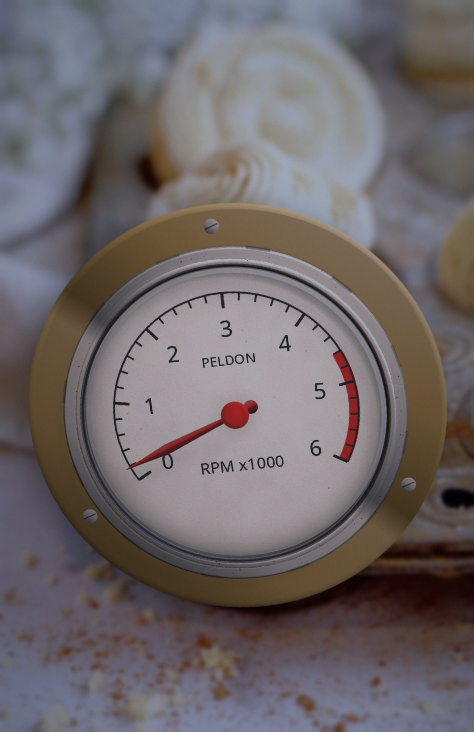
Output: 200,rpm
